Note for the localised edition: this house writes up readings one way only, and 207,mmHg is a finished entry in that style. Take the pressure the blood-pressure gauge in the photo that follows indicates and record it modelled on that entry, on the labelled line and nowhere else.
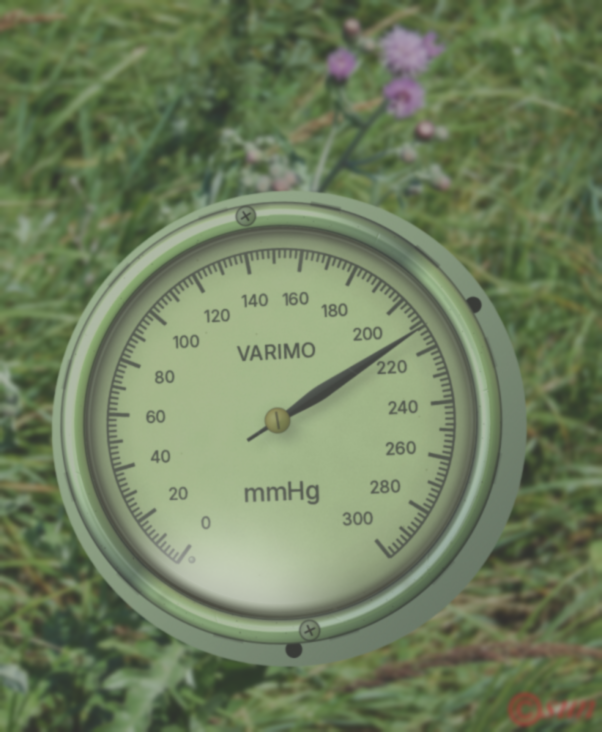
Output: 212,mmHg
